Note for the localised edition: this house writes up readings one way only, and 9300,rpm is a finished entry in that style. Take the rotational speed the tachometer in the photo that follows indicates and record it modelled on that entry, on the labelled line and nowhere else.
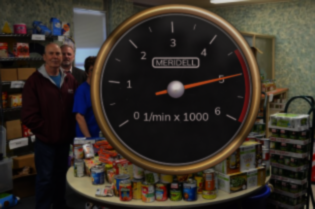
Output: 5000,rpm
